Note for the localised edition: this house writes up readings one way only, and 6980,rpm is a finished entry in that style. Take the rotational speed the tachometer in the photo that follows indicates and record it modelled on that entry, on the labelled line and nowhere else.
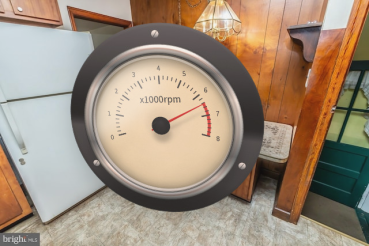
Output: 6400,rpm
